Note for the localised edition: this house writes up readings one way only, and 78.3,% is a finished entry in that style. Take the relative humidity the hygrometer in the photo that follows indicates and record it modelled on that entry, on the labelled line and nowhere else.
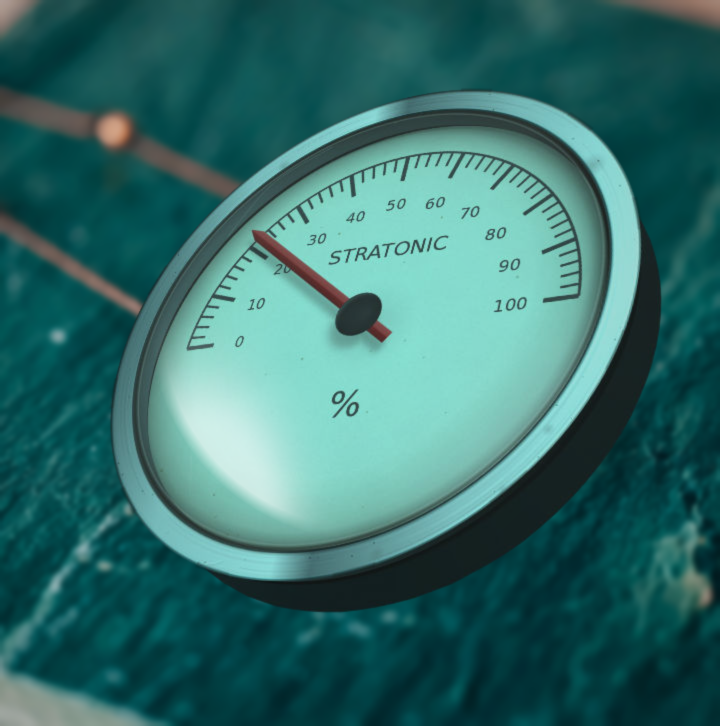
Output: 22,%
